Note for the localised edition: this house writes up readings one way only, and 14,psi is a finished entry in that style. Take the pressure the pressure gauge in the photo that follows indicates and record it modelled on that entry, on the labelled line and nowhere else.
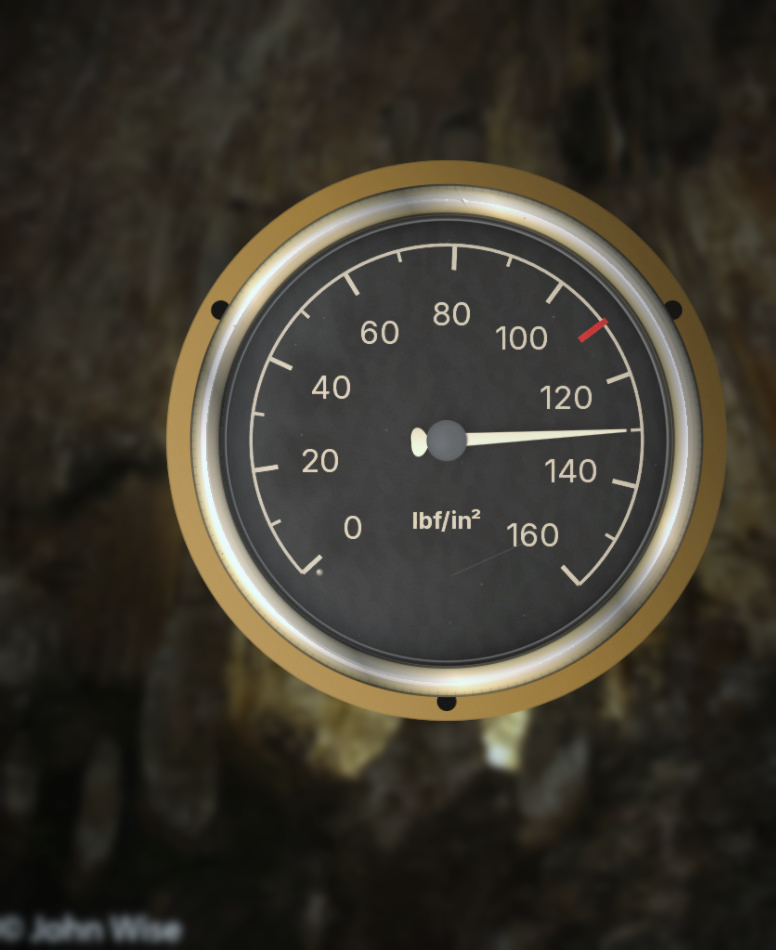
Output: 130,psi
